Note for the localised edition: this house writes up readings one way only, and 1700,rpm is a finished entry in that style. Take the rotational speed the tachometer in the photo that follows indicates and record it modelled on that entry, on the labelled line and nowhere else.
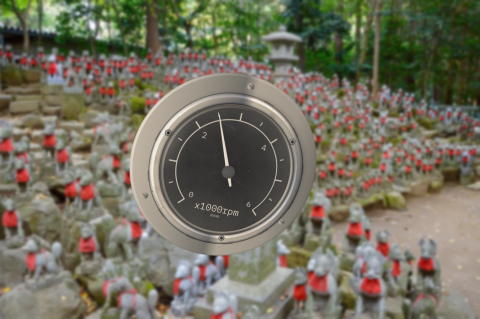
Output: 2500,rpm
